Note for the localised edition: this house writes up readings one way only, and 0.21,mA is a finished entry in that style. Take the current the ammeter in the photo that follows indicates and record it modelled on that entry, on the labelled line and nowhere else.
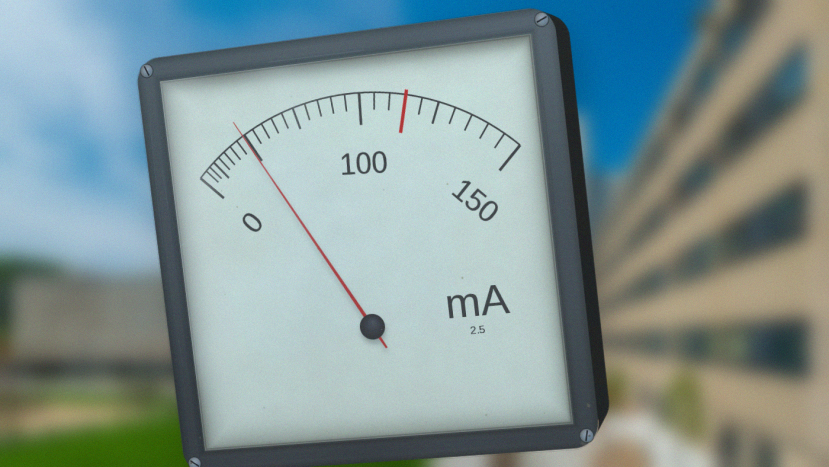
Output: 50,mA
